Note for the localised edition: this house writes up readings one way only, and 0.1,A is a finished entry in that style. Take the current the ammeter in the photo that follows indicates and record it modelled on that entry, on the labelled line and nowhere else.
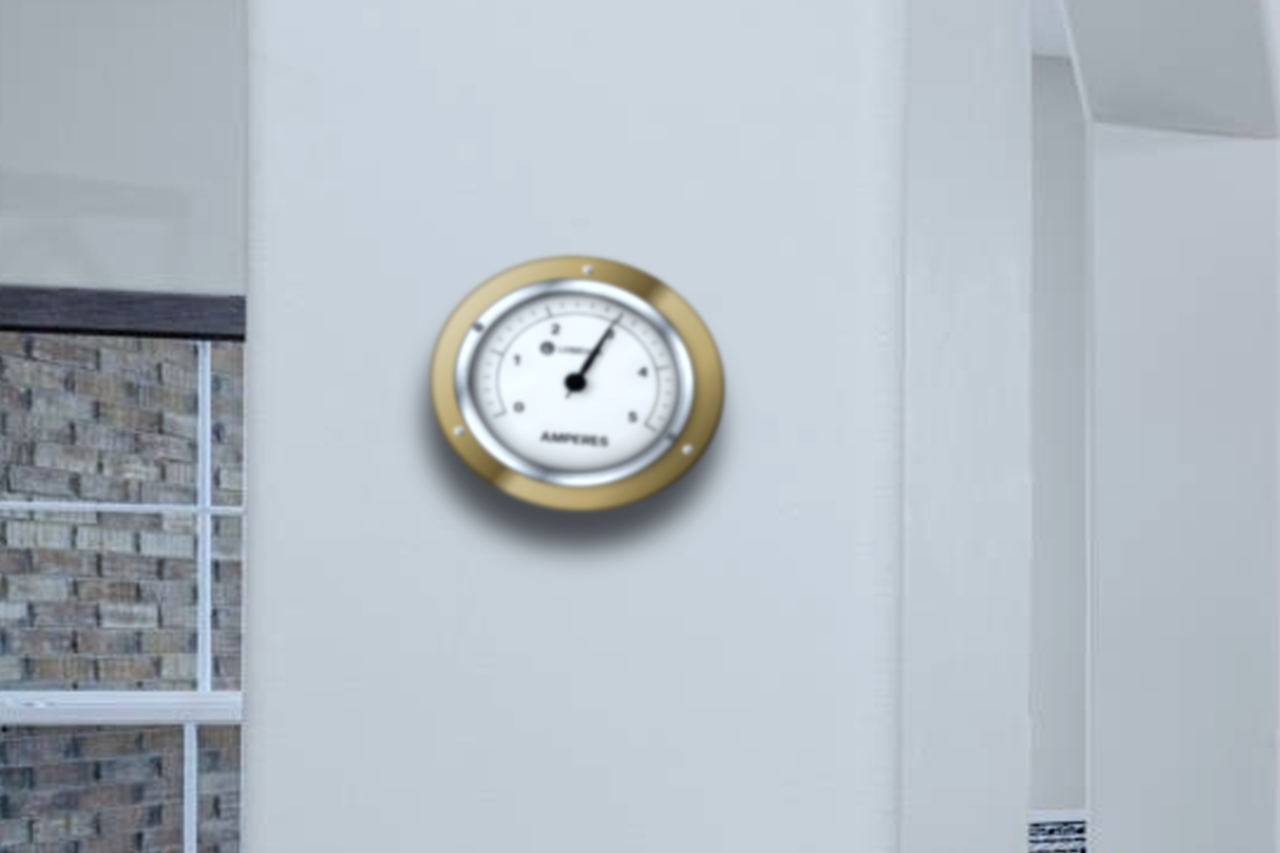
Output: 3,A
